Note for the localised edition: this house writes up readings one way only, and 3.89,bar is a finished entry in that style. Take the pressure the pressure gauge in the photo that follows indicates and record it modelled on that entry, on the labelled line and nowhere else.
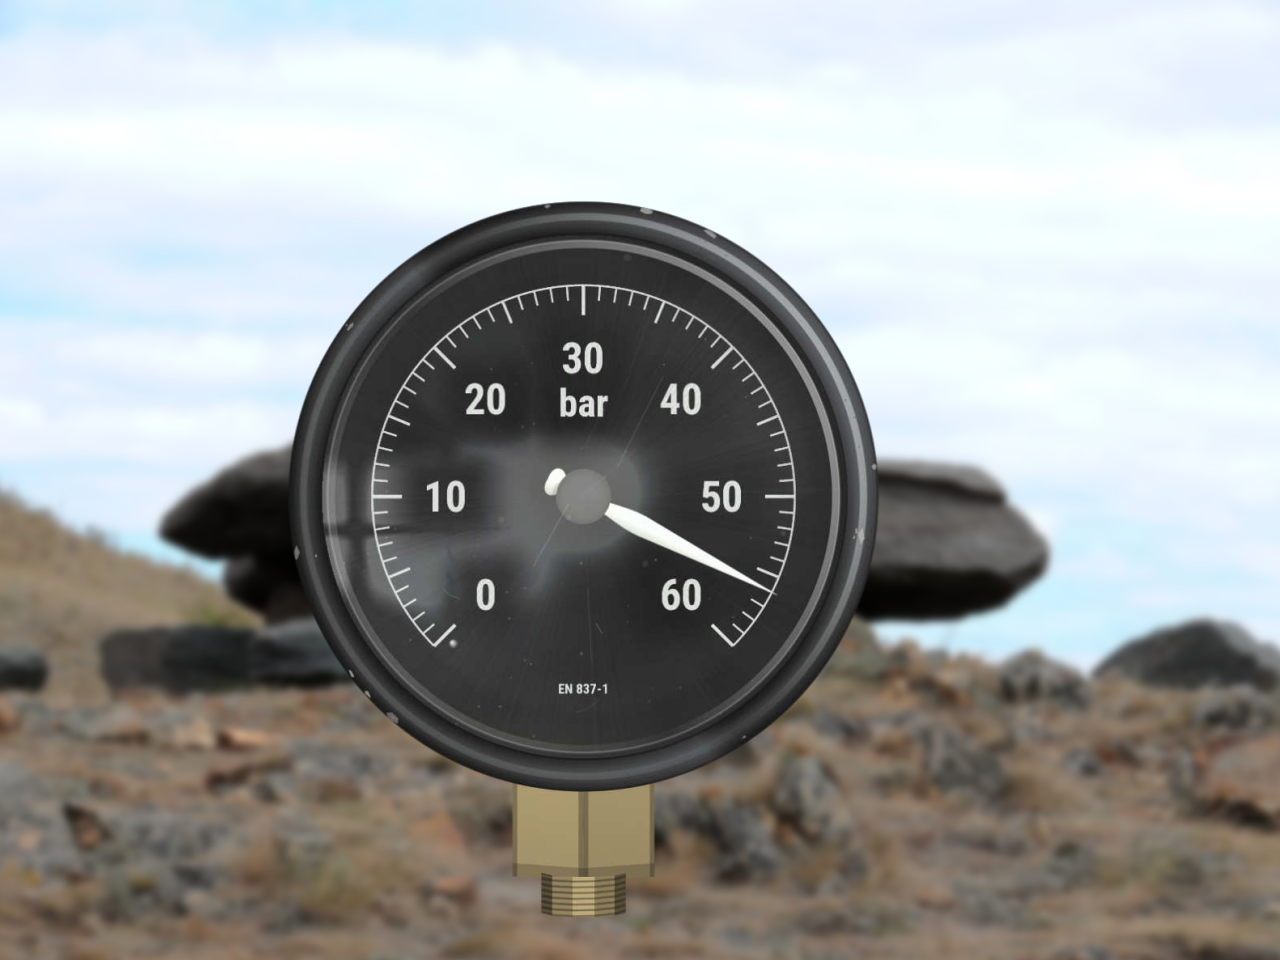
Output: 56,bar
